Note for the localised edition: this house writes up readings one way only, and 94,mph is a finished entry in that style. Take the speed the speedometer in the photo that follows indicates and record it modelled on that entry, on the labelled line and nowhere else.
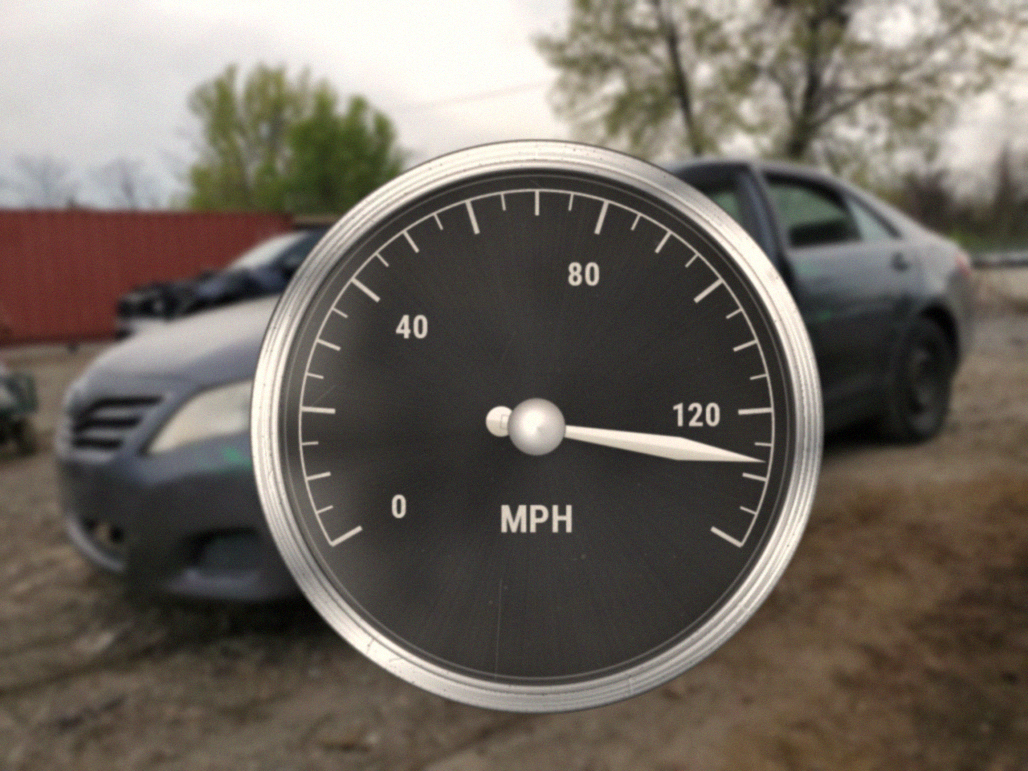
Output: 127.5,mph
